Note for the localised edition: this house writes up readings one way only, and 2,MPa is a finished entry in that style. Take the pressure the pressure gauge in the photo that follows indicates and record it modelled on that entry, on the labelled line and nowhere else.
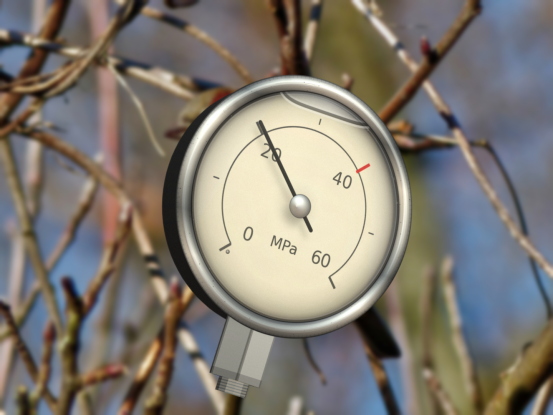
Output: 20,MPa
